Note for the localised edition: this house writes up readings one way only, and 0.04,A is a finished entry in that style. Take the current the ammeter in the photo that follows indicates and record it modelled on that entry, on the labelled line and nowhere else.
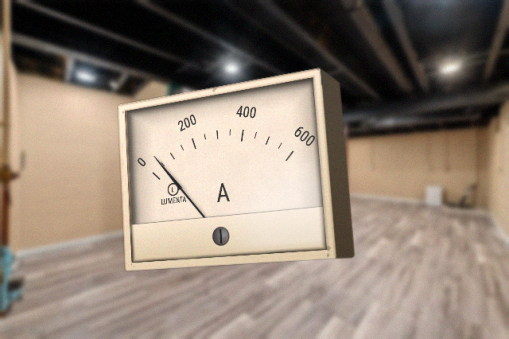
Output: 50,A
